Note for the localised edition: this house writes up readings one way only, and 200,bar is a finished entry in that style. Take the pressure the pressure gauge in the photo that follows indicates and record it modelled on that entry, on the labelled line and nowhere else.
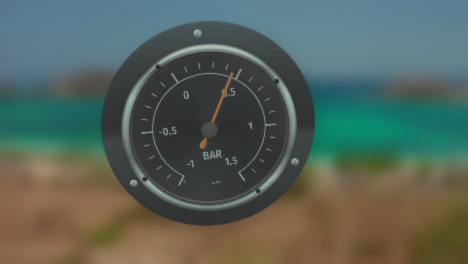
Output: 0.45,bar
